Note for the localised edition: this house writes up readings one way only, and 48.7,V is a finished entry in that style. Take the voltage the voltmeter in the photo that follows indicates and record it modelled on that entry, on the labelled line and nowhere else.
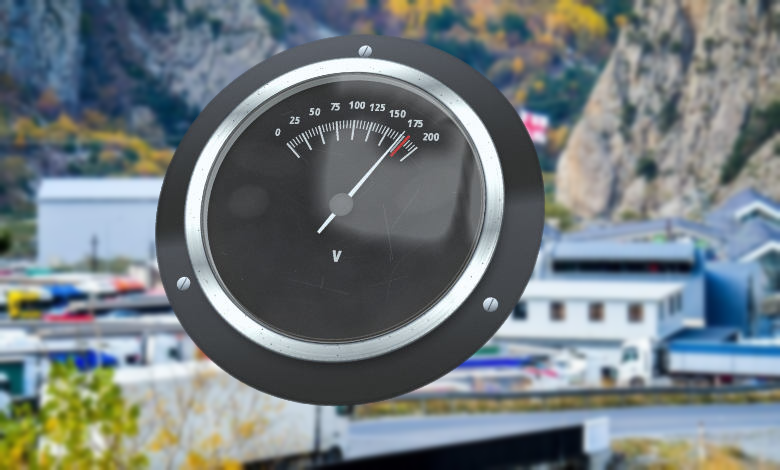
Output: 175,V
